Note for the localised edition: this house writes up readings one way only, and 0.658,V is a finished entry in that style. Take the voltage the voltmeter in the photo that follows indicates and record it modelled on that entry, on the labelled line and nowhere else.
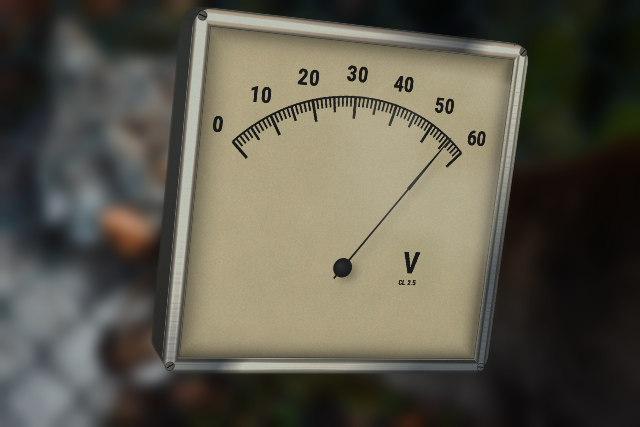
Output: 55,V
